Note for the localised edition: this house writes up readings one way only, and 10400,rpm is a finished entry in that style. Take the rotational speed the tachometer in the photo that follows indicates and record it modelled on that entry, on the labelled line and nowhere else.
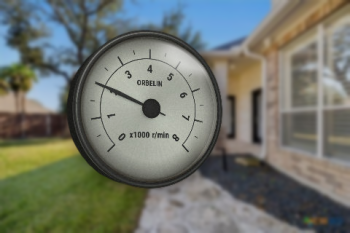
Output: 2000,rpm
